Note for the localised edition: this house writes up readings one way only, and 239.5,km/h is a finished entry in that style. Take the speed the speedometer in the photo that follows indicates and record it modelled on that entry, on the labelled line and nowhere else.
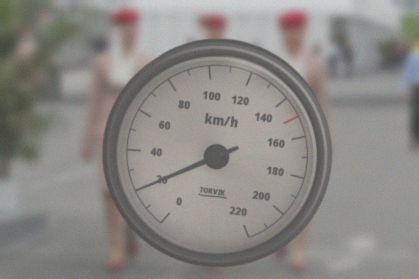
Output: 20,km/h
